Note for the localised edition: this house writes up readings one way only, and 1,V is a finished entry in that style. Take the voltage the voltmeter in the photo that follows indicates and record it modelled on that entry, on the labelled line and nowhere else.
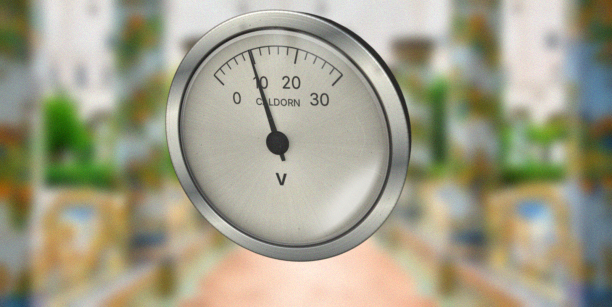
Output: 10,V
